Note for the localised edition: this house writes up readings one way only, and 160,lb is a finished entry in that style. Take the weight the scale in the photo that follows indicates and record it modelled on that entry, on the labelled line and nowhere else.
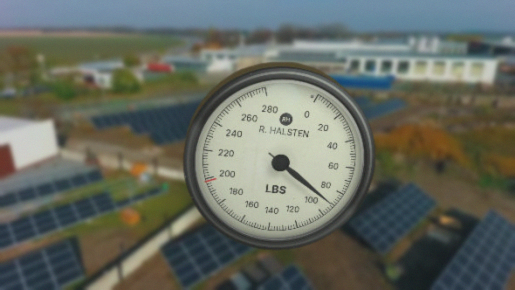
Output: 90,lb
